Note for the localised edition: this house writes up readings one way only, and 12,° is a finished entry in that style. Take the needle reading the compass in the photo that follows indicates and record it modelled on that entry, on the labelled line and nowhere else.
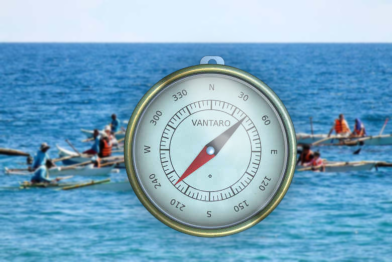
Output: 225,°
